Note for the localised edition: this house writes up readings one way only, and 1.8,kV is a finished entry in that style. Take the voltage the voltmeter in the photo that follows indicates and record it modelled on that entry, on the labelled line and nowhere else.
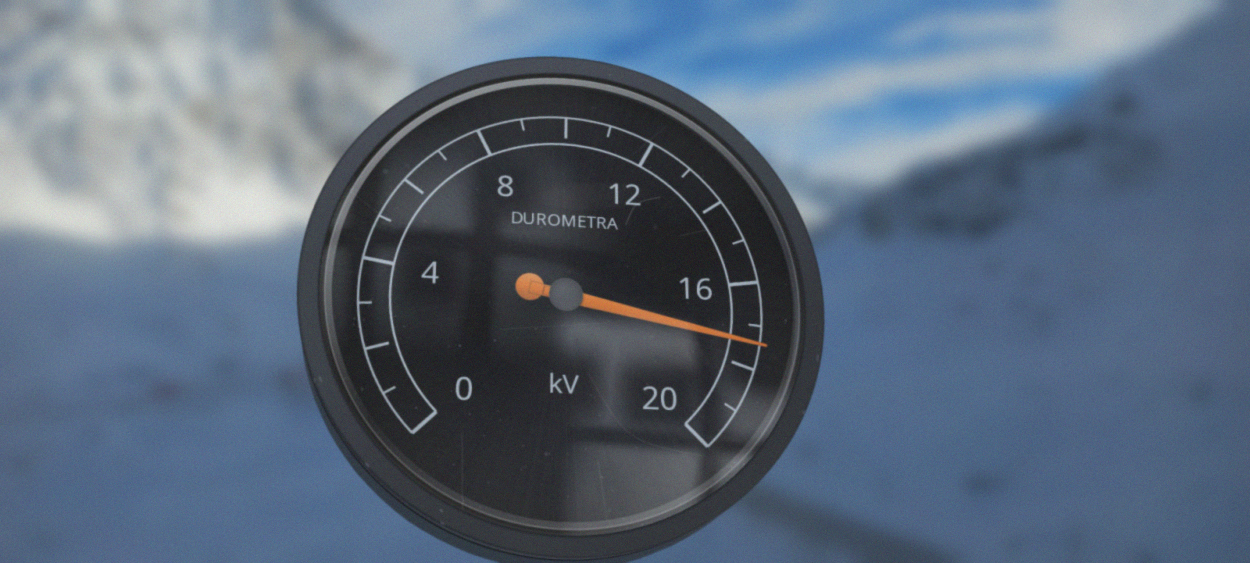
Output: 17.5,kV
